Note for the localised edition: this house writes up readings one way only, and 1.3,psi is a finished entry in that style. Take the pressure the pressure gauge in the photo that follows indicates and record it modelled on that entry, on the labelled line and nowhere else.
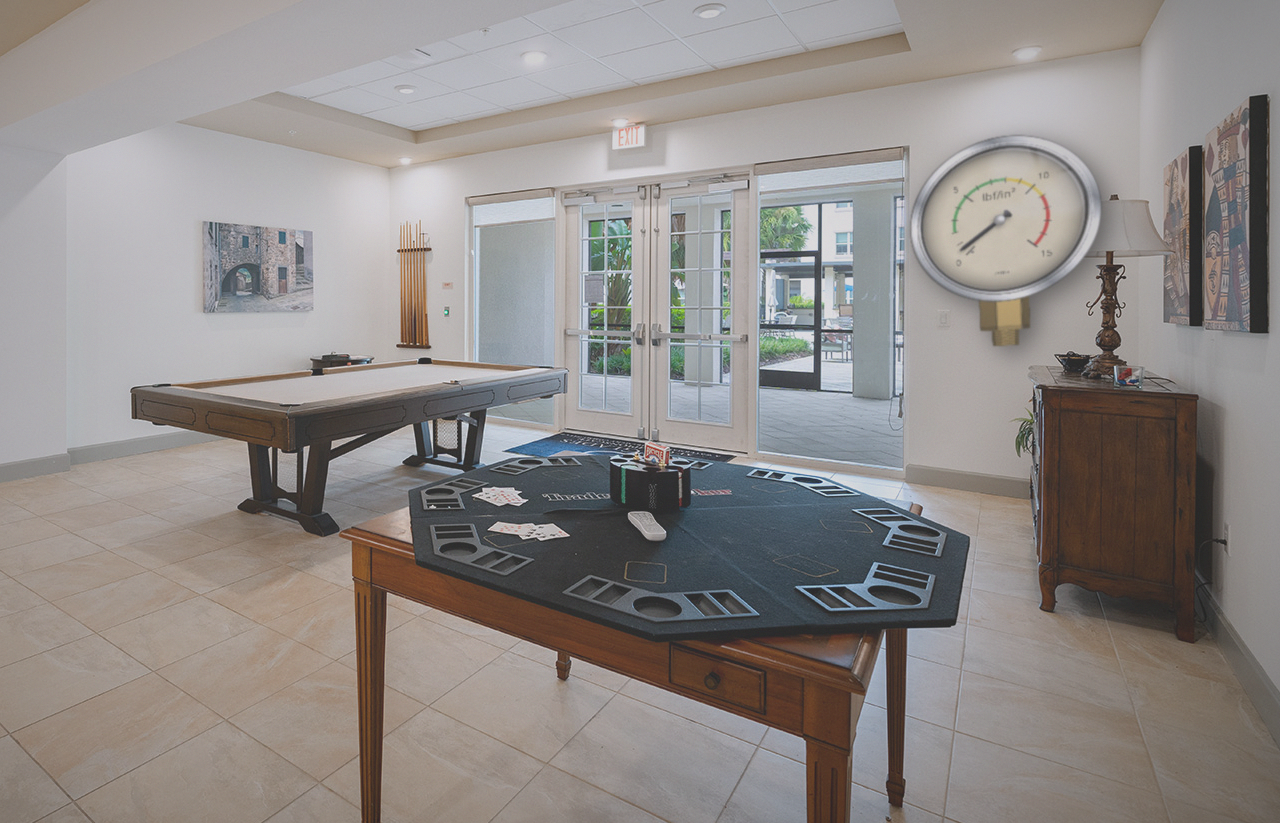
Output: 0.5,psi
